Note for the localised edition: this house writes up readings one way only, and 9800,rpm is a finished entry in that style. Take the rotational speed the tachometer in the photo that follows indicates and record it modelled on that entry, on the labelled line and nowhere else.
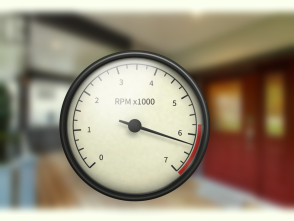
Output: 6250,rpm
